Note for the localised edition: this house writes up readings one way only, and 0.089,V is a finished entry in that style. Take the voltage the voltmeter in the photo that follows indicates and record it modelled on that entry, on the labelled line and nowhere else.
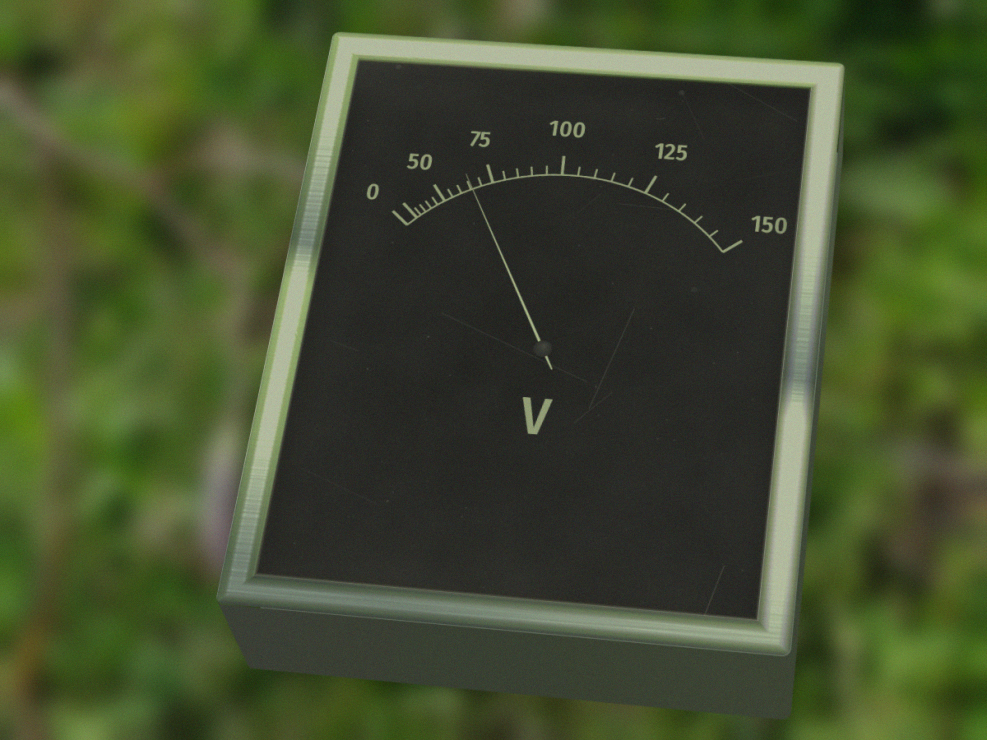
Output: 65,V
